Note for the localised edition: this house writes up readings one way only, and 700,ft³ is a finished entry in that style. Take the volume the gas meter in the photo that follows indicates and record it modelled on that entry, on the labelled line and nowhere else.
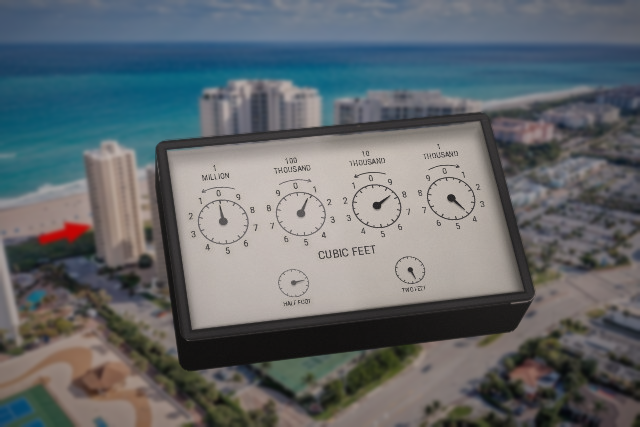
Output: 8400,ft³
